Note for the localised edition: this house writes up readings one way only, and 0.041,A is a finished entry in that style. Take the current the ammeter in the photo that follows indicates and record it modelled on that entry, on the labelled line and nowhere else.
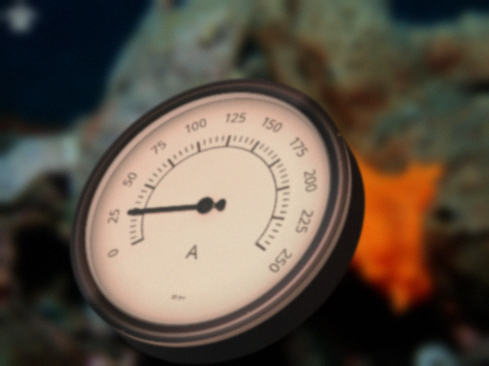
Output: 25,A
